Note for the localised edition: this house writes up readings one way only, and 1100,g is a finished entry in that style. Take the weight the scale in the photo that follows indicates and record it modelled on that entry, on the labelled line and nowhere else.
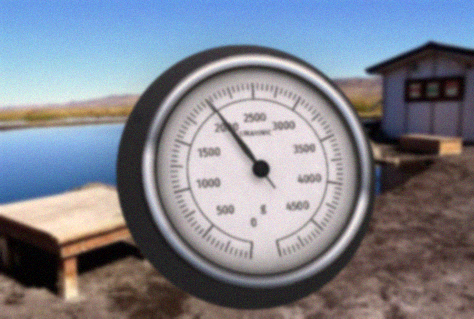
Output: 2000,g
